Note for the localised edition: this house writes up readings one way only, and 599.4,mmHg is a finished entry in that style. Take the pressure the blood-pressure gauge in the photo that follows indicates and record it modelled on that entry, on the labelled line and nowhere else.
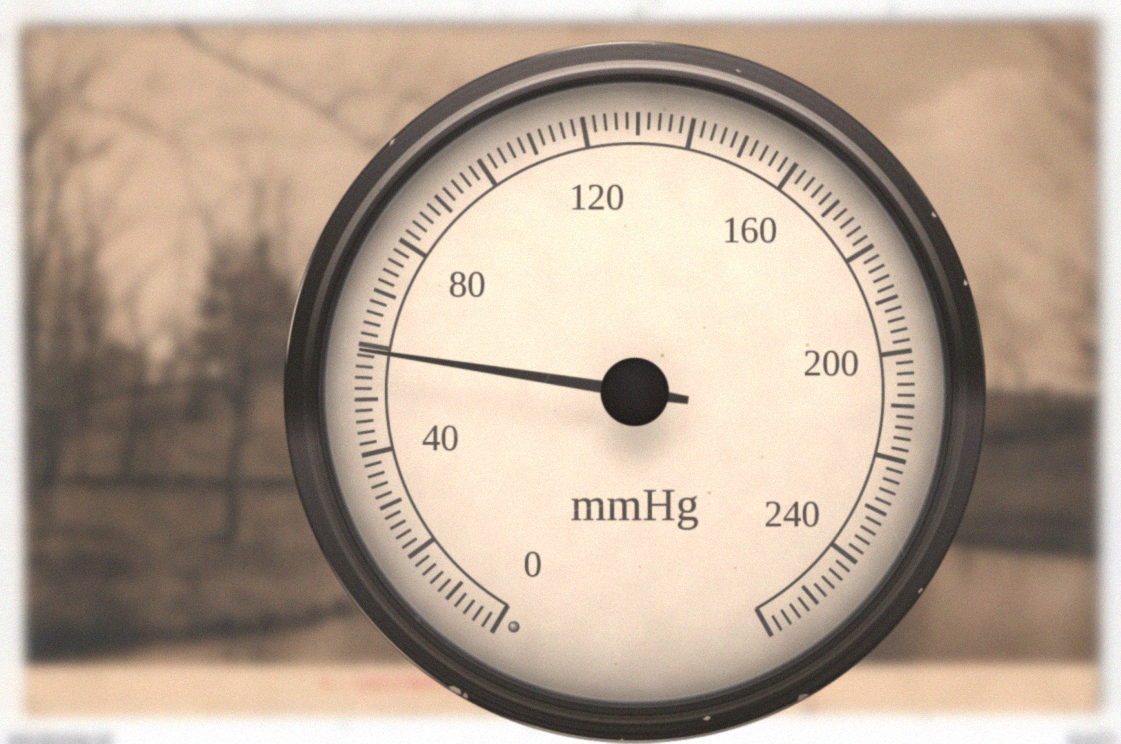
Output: 59,mmHg
